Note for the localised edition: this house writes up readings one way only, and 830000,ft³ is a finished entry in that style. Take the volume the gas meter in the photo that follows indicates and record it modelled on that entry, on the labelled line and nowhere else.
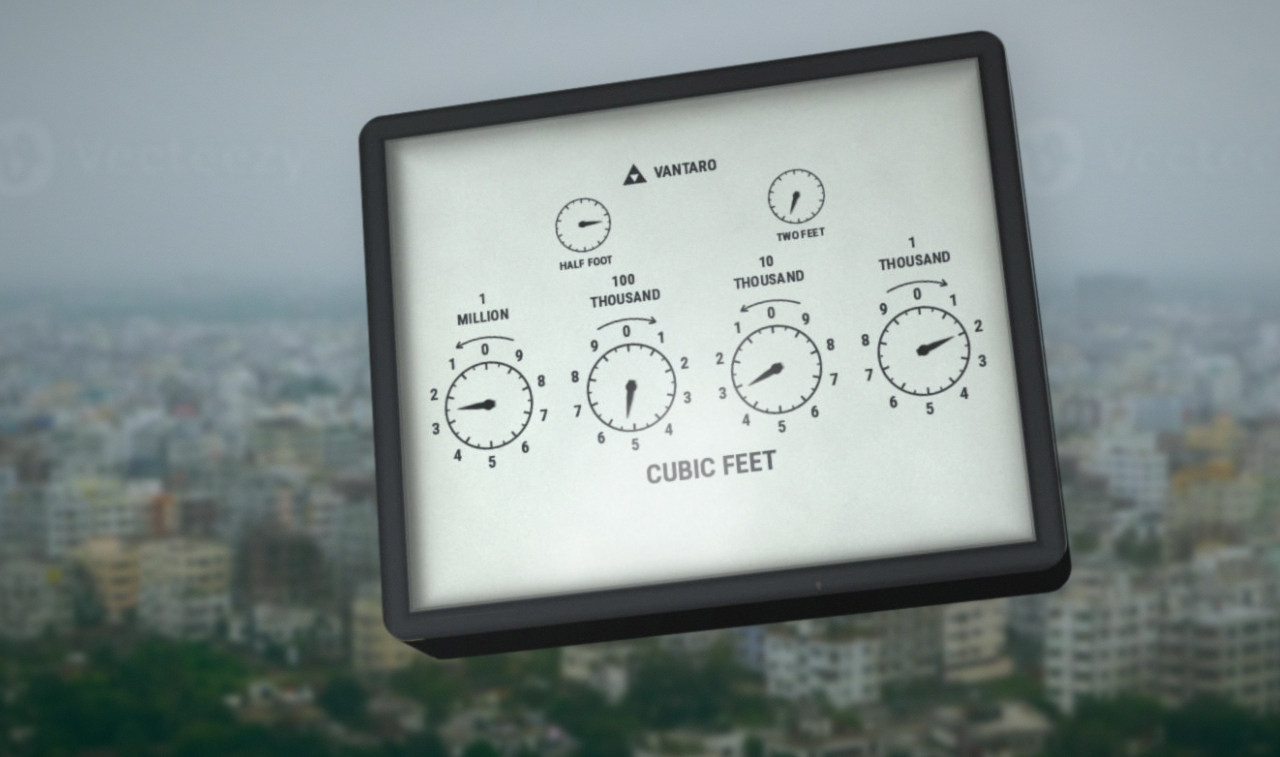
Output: 253200,ft³
